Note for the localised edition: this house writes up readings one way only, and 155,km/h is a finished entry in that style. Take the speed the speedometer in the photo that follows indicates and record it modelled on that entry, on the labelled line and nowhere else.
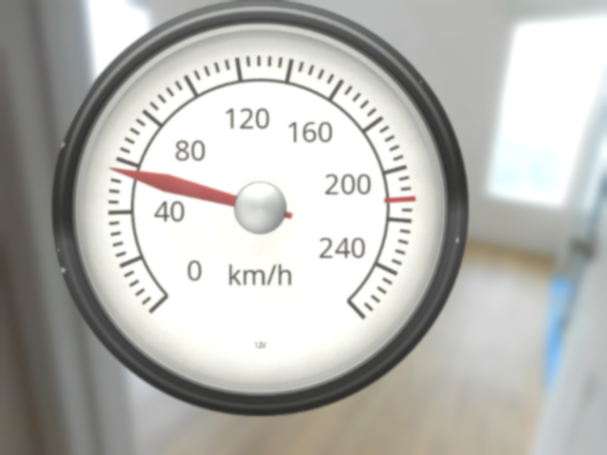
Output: 56,km/h
